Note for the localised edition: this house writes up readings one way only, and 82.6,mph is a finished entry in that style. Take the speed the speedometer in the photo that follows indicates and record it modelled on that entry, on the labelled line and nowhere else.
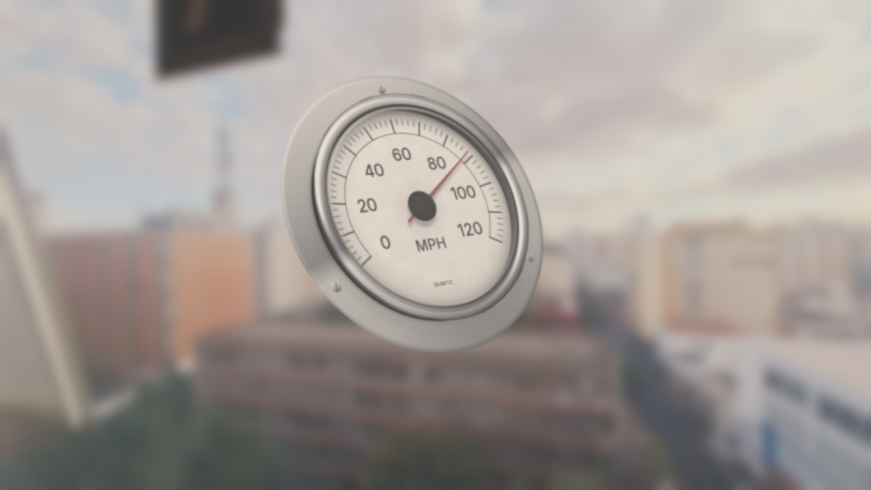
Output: 88,mph
